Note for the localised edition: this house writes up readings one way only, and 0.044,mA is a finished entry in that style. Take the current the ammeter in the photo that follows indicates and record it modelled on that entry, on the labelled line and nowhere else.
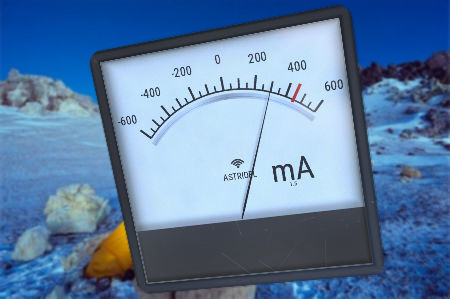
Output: 300,mA
